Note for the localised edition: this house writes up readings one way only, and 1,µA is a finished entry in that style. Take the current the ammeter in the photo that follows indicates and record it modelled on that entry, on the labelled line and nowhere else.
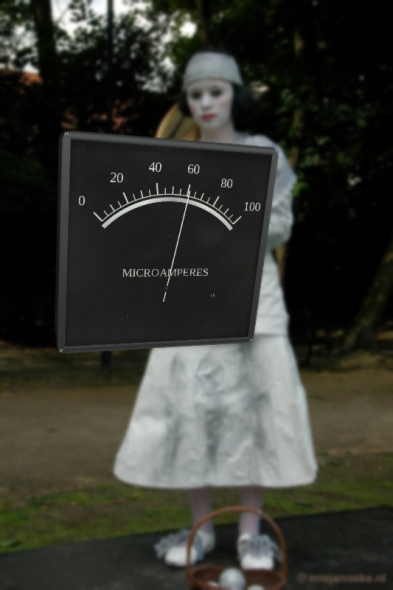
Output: 60,µA
